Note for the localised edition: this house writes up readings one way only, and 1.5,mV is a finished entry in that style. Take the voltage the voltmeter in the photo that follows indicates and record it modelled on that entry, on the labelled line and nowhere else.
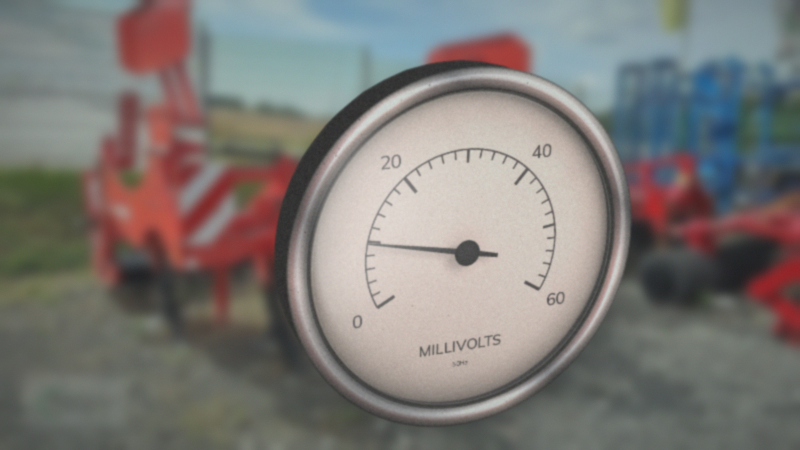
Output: 10,mV
